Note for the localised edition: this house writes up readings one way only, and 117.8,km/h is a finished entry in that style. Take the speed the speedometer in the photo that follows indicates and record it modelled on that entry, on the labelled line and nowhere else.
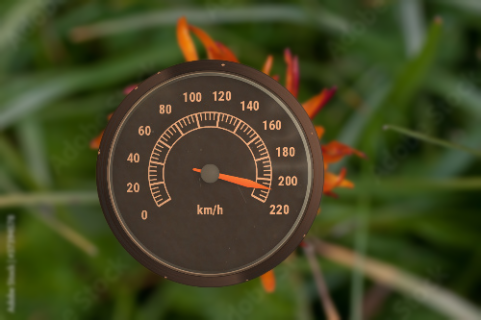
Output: 208,km/h
